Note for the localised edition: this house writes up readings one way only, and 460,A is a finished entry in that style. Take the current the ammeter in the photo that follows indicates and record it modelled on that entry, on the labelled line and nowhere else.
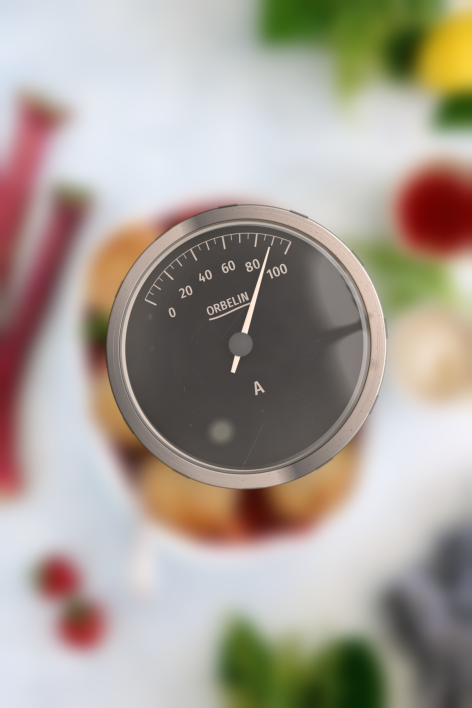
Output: 90,A
